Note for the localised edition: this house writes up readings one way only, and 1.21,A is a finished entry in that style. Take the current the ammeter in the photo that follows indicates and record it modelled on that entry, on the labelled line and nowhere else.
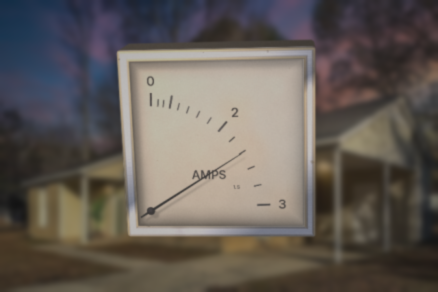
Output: 2.4,A
